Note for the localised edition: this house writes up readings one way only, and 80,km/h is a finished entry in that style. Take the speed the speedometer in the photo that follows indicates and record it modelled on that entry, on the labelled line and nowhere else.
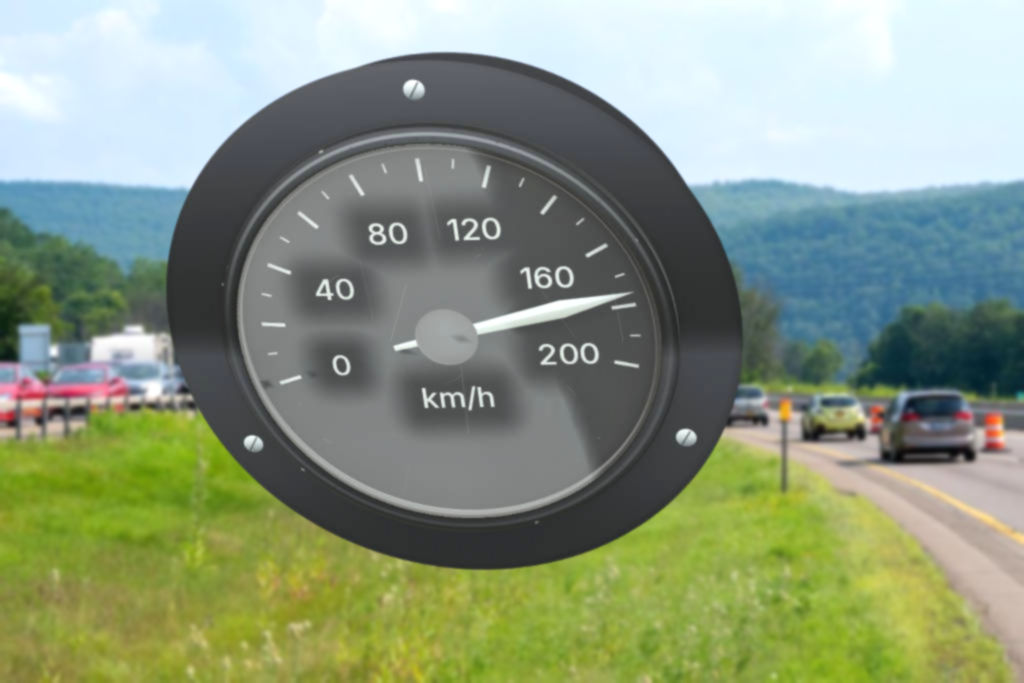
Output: 175,km/h
